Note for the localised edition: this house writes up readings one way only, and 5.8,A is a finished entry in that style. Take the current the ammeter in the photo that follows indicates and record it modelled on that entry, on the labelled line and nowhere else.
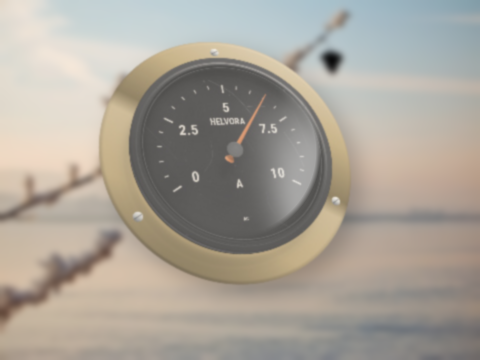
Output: 6.5,A
